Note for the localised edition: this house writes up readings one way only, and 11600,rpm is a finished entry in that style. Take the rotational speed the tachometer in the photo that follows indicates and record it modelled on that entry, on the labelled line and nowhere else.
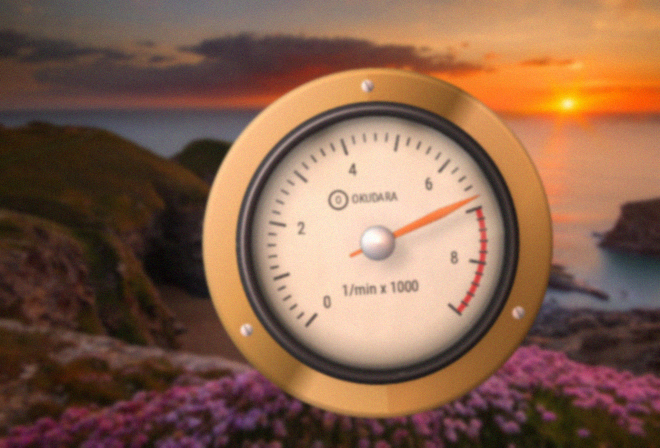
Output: 6800,rpm
